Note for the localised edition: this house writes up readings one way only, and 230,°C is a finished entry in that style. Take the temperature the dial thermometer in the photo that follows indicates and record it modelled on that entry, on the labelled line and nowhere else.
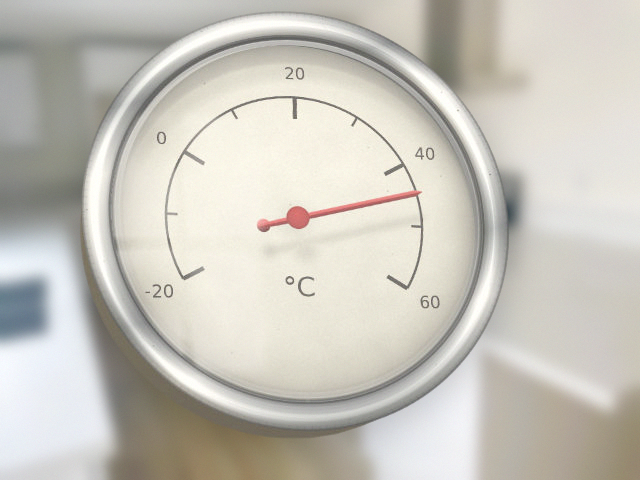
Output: 45,°C
